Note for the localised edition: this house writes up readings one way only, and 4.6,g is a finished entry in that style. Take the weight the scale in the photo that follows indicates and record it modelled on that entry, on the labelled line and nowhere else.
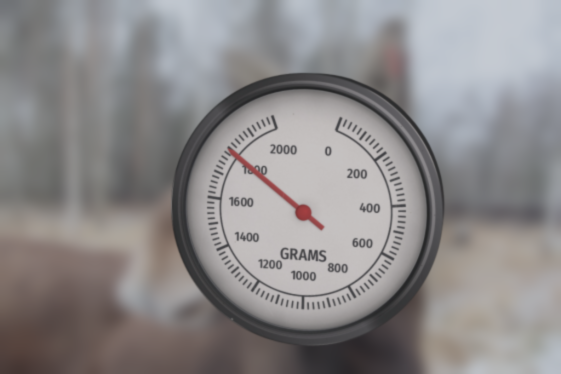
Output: 1800,g
